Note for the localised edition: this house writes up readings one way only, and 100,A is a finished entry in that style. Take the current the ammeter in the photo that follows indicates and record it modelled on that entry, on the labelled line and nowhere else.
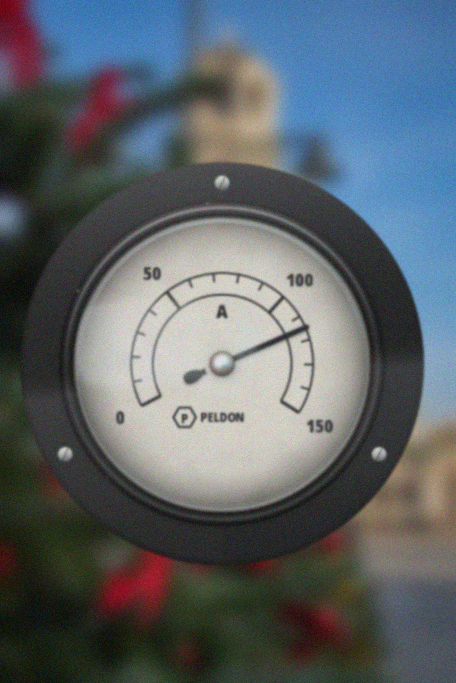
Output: 115,A
